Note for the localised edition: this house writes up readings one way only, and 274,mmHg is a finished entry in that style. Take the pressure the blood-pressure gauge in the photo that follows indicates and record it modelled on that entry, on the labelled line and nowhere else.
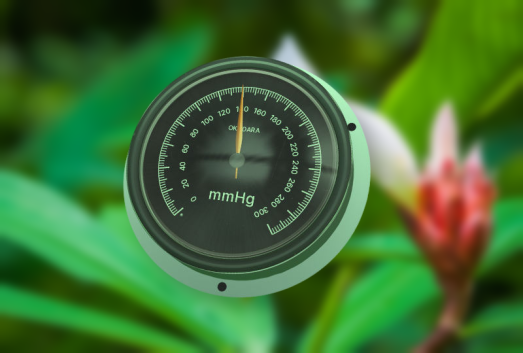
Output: 140,mmHg
